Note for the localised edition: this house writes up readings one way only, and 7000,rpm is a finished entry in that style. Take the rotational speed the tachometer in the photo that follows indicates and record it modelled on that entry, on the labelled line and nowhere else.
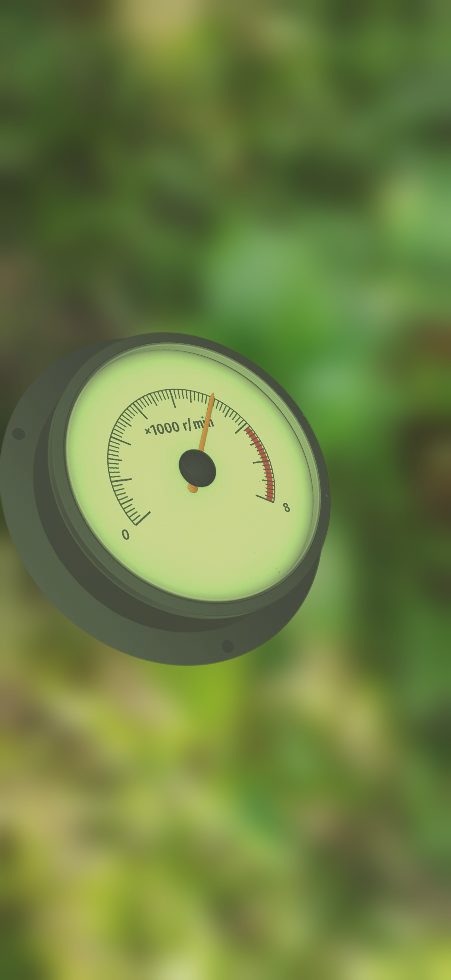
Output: 5000,rpm
